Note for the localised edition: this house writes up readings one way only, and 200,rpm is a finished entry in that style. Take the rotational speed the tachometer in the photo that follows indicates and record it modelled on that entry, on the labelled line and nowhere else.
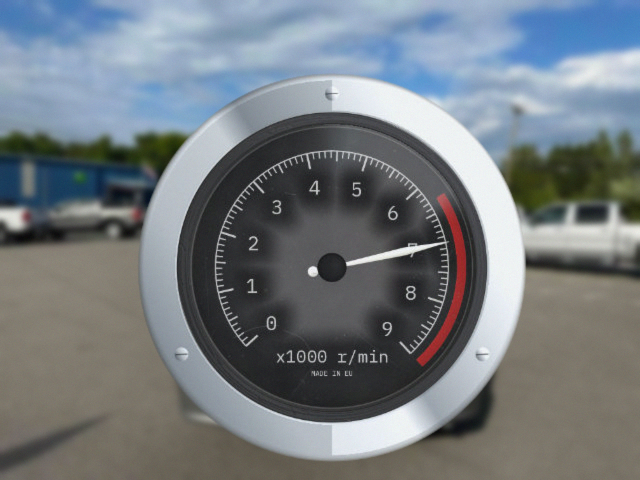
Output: 7000,rpm
